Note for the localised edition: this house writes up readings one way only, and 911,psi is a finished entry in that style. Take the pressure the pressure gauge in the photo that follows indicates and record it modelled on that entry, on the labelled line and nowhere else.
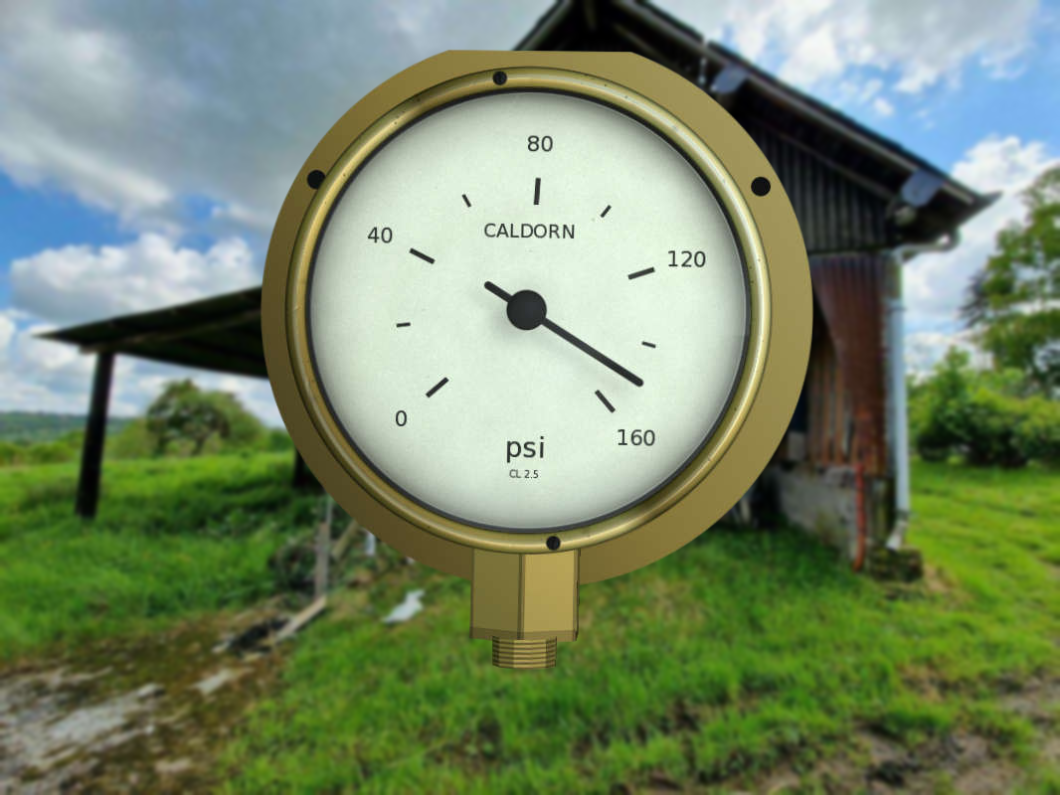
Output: 150,psi
